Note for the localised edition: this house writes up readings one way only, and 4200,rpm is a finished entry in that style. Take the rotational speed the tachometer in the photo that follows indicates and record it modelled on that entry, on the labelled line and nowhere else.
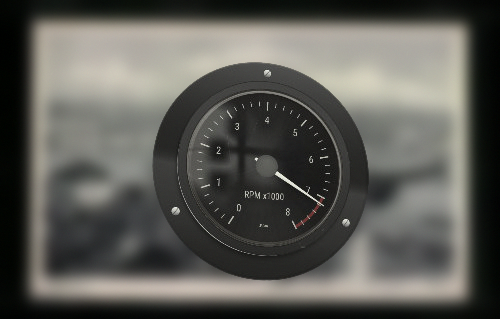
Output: 7200,rpm
